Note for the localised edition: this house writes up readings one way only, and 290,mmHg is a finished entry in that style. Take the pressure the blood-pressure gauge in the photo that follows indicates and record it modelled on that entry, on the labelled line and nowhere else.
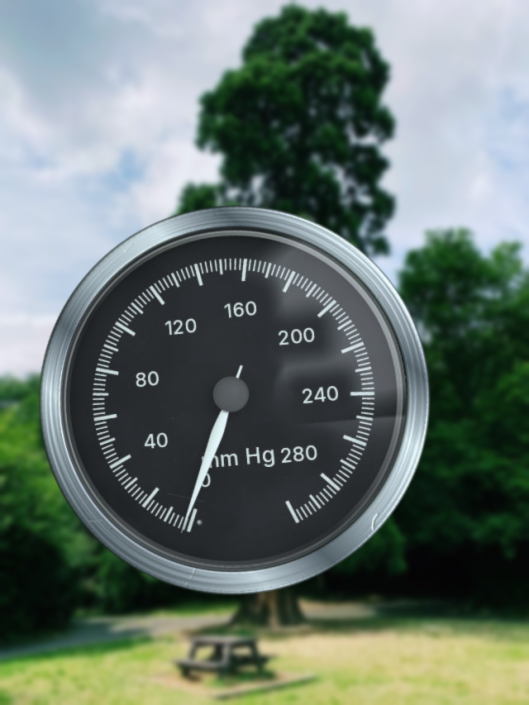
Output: 2,mmHg
